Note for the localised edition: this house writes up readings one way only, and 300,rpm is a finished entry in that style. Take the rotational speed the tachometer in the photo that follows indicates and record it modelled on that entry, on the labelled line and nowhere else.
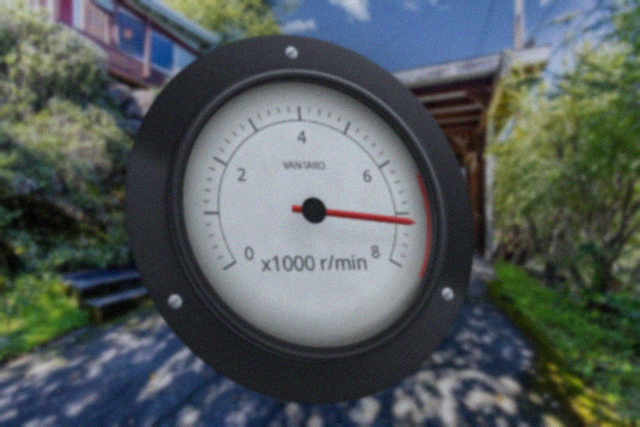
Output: 7200,rpm
